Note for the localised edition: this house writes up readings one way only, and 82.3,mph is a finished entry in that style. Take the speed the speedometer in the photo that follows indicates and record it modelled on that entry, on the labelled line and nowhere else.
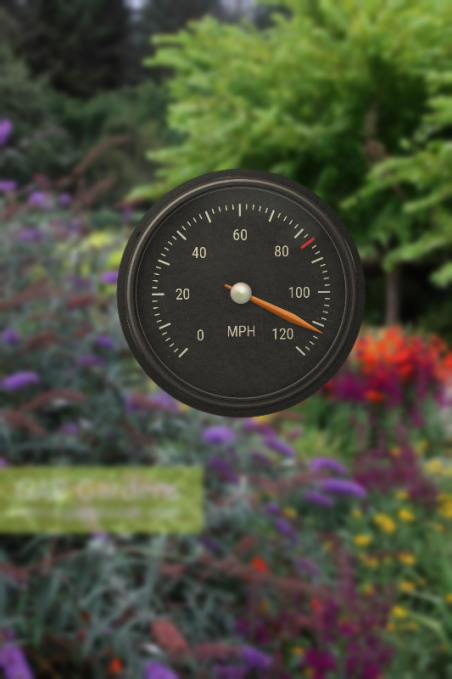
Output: 112,mph
